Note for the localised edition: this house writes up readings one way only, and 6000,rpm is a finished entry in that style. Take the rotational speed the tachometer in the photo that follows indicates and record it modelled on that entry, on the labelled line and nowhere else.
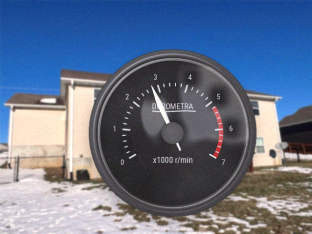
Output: 2800,rpm
